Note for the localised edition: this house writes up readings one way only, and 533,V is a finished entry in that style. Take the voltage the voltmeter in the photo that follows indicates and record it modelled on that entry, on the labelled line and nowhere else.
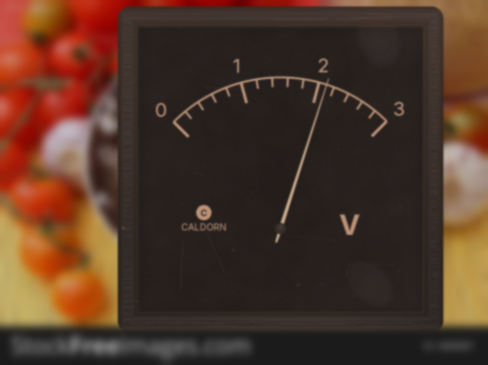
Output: 2.1,V
